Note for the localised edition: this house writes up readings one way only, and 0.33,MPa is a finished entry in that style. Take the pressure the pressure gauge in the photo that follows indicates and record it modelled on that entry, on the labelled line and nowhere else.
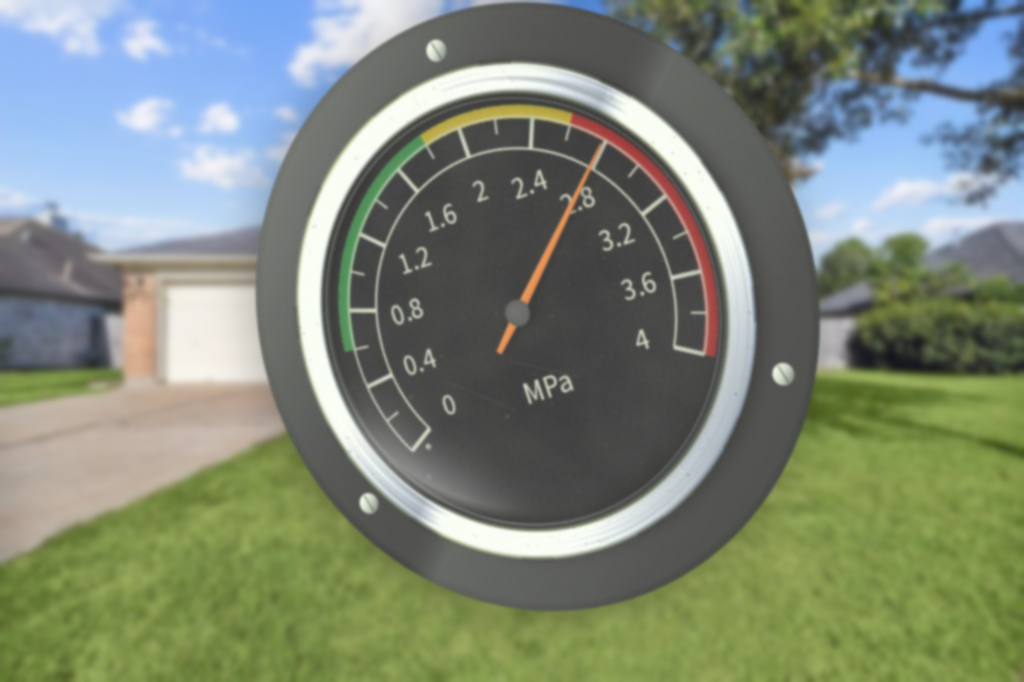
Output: 2.8,MPa
